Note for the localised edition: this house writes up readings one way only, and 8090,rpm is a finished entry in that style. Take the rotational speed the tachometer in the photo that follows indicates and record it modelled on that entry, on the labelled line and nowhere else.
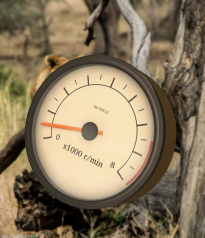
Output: 500,rpm
